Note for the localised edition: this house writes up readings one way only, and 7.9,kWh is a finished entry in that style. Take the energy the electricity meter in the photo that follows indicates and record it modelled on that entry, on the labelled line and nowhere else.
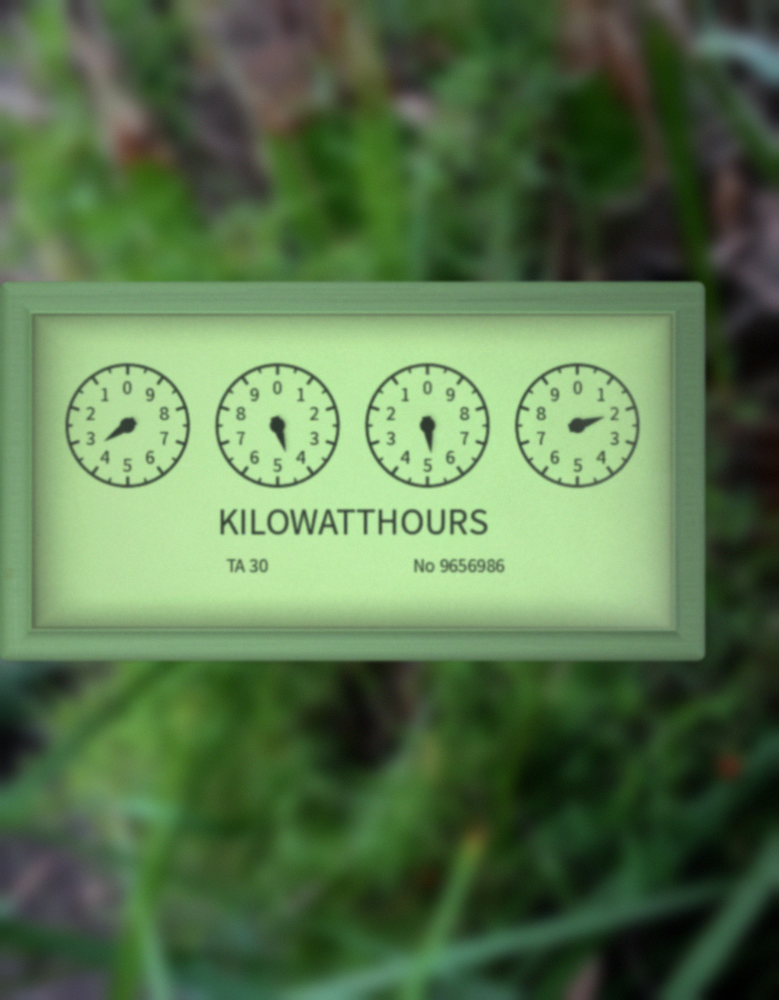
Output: 3452,kWh
